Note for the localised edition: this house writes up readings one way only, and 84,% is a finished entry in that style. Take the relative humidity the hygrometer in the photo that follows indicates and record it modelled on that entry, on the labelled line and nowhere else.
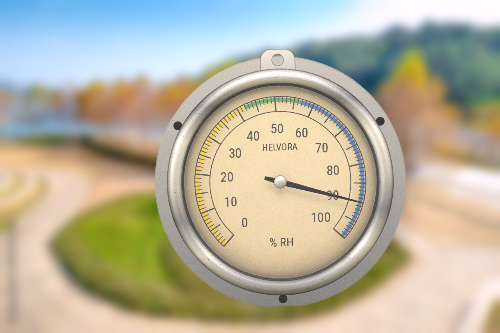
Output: 90,%
